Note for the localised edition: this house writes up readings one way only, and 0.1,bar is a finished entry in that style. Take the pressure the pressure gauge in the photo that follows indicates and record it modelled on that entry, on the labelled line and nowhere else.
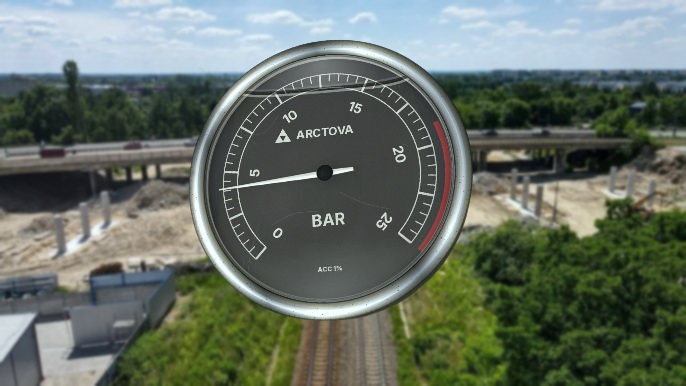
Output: 4,bar
